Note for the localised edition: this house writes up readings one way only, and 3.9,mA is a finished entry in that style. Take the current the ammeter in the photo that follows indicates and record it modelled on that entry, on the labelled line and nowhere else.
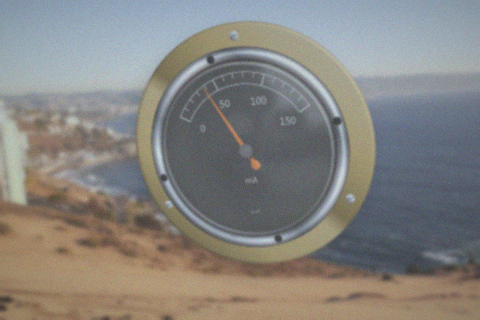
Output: 40,mA
